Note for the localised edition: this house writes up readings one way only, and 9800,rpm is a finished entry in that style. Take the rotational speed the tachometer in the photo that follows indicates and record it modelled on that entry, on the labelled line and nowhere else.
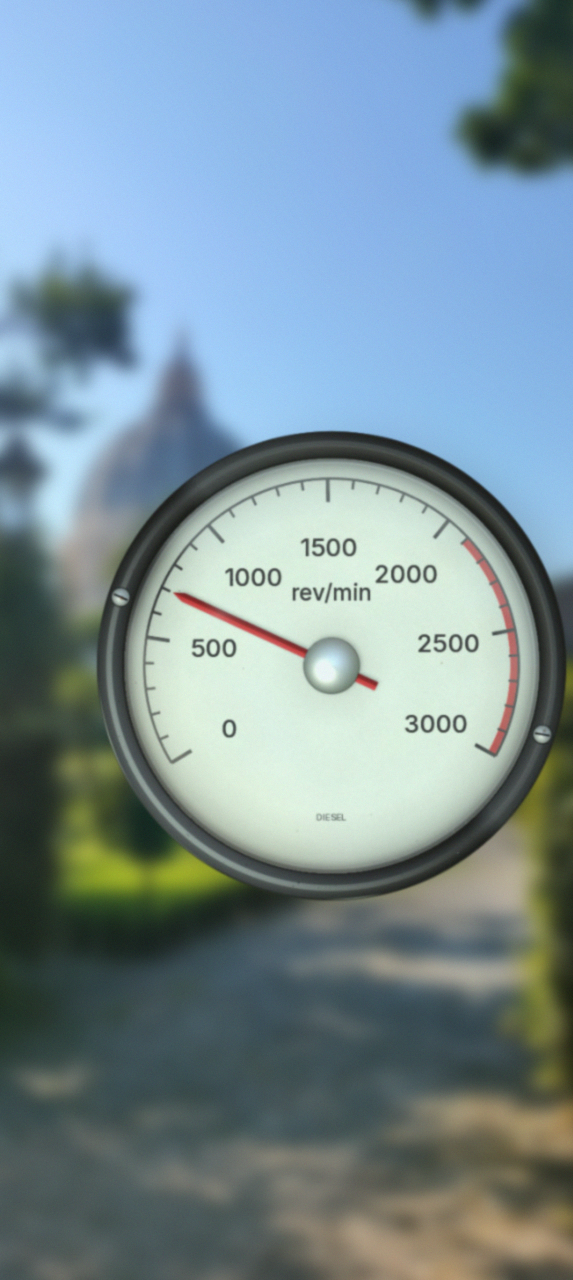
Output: 700,rpm
